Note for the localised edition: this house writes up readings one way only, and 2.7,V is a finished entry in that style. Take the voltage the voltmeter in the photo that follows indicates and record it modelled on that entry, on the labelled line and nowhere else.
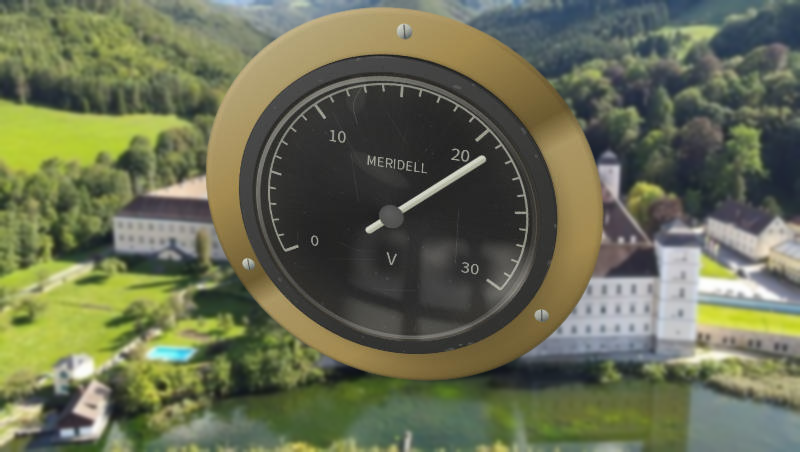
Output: 21,V
